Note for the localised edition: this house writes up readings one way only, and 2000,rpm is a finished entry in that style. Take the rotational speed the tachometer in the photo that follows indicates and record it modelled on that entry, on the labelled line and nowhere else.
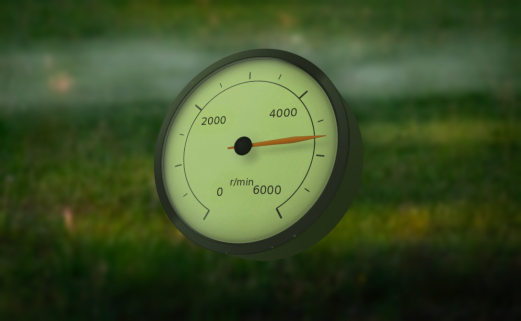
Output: 4750,rpm
